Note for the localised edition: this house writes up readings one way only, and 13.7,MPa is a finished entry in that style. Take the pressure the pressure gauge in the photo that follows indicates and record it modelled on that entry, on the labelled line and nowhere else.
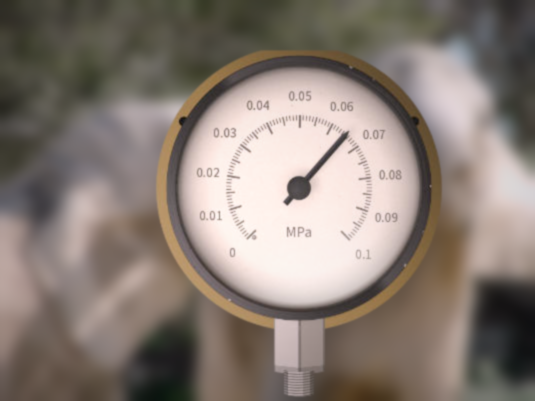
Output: 0.065,MPa
